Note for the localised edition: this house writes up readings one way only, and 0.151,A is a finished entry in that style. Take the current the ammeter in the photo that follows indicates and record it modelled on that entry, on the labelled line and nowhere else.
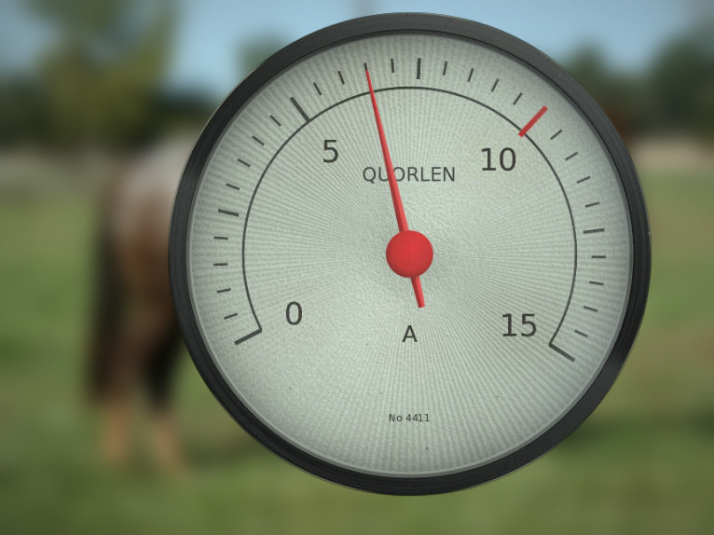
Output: 6.5,A
